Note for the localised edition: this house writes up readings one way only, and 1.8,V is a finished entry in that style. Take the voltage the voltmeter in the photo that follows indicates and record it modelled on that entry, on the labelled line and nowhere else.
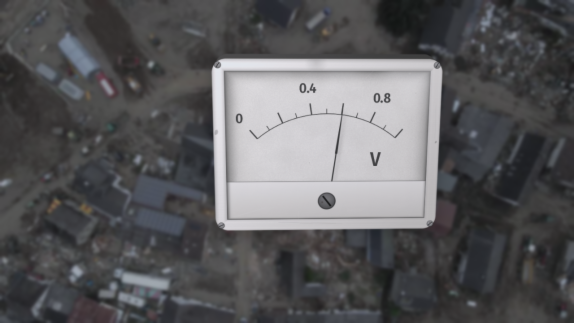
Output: 0.6,V
